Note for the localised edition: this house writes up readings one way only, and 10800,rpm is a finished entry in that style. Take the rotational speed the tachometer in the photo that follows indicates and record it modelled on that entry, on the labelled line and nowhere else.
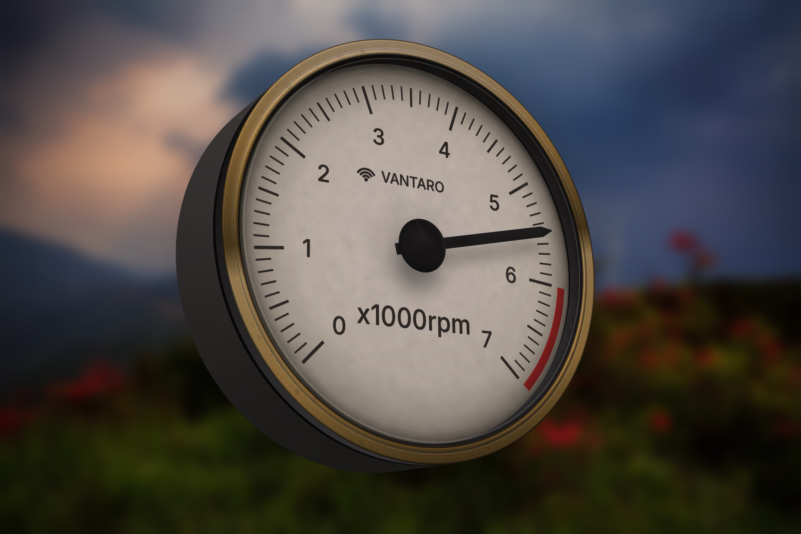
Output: 5500,rpm
